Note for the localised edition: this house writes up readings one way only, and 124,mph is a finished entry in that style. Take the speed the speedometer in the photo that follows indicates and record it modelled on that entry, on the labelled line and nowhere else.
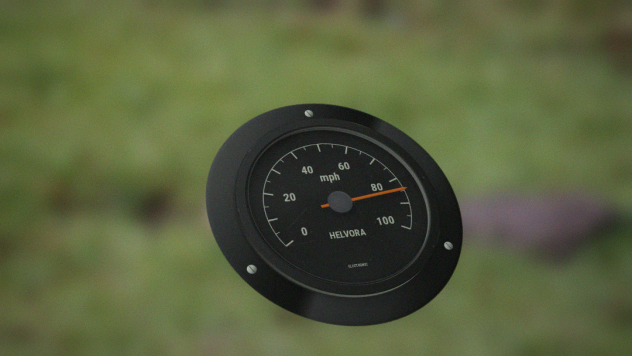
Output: 85,mph
